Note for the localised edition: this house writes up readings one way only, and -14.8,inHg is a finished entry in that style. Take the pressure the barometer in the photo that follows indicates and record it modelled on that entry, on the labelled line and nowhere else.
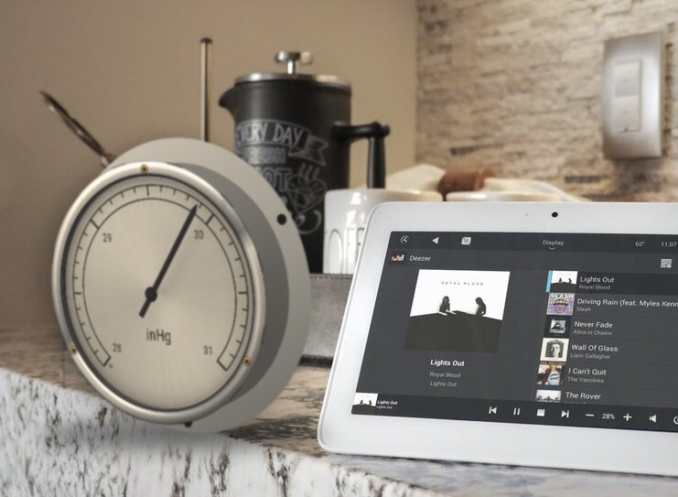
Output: 29.9,inHg
